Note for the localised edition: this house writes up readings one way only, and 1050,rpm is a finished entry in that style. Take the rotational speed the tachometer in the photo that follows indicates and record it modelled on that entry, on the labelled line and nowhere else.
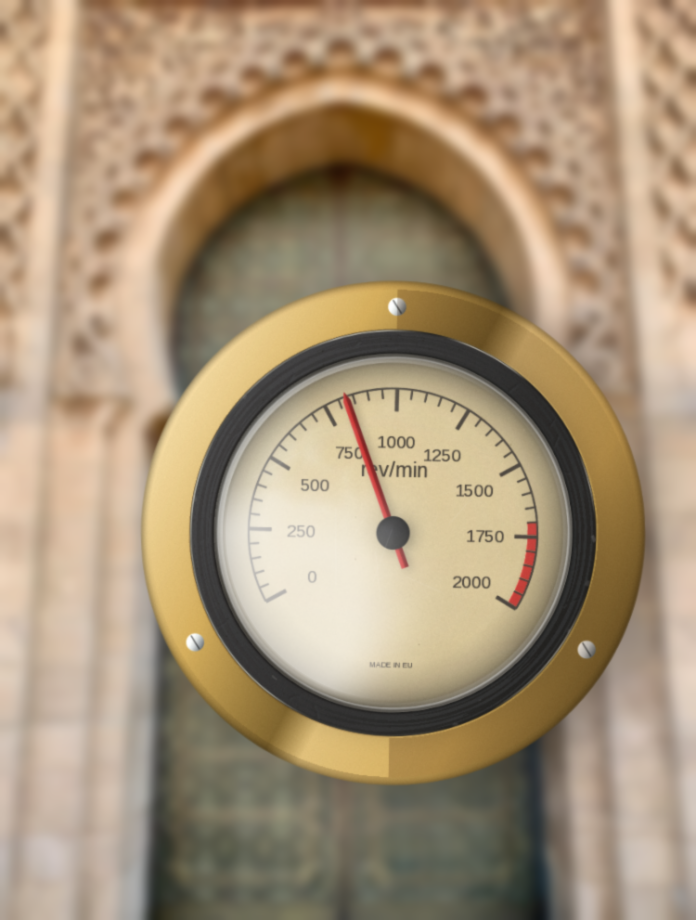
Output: 825,rpm
